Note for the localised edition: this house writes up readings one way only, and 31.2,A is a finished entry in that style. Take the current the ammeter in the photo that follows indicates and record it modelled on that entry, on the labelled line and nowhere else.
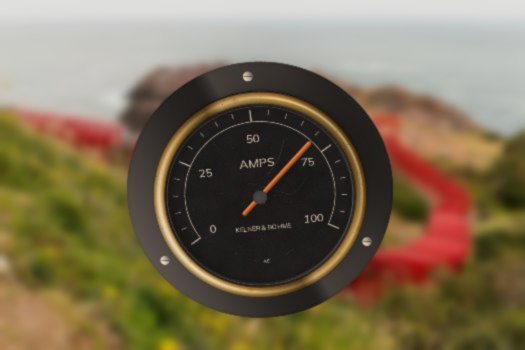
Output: 70,A
